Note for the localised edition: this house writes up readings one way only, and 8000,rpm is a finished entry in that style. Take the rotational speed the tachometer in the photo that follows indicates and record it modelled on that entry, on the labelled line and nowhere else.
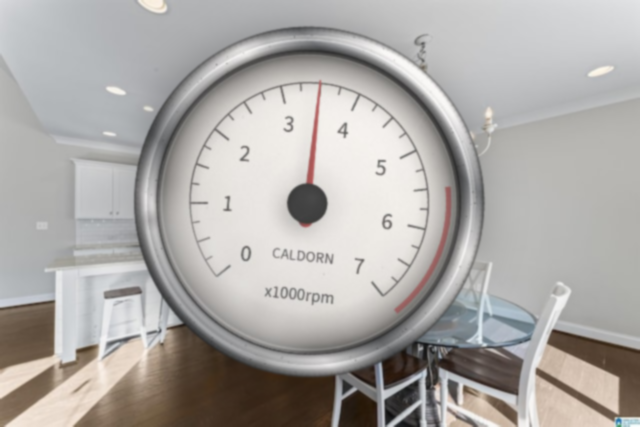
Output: 3500,rpm
